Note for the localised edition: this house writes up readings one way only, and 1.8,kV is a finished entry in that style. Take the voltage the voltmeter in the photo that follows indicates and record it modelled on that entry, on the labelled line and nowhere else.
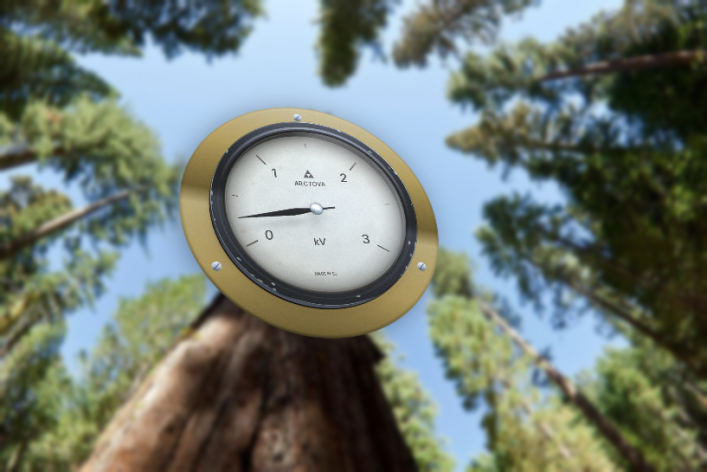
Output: 0.25,kV
